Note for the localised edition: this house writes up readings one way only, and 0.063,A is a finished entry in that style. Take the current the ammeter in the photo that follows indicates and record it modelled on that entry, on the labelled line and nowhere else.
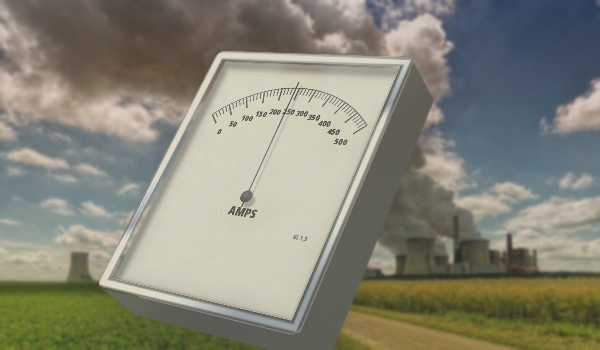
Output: 250,A
